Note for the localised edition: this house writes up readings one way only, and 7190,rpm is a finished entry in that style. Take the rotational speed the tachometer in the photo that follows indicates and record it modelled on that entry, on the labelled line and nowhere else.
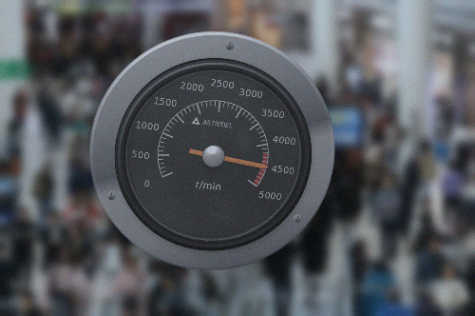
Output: 4500,rpm
